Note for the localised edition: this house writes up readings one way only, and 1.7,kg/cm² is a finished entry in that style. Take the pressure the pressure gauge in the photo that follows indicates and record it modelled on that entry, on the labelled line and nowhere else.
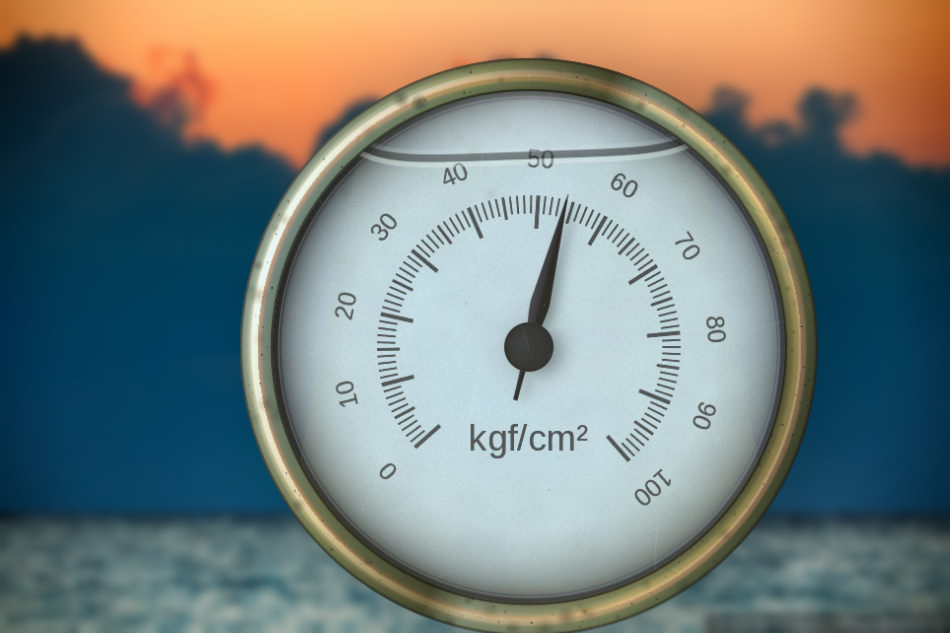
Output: 54,kg/cm²
